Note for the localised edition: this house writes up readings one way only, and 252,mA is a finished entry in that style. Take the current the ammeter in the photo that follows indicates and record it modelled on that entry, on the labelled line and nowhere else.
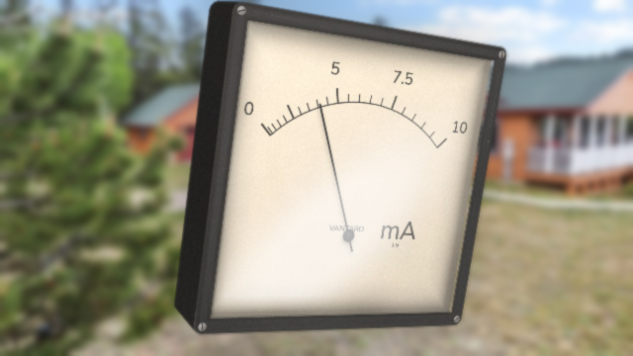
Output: 4,mA
